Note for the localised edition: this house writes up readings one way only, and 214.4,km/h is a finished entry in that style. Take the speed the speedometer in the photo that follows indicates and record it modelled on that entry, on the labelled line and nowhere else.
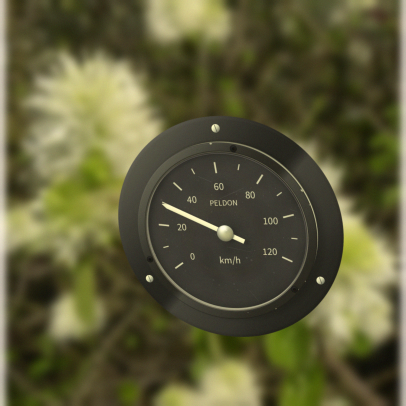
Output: 30,km/h
